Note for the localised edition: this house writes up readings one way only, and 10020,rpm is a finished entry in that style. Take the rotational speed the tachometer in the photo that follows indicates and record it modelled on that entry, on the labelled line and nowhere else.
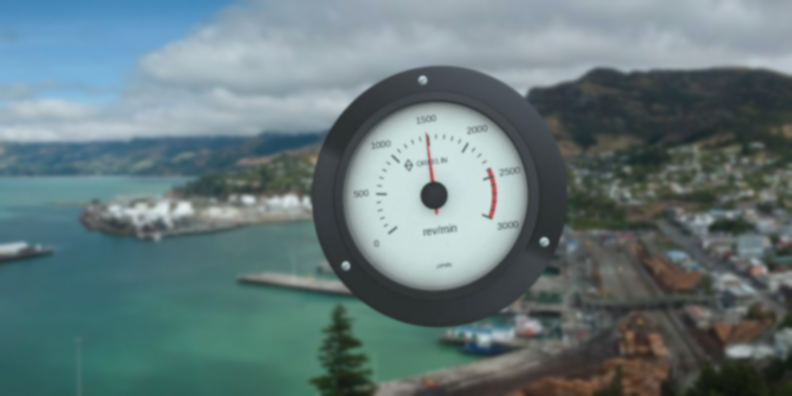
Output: 1500,rpm
